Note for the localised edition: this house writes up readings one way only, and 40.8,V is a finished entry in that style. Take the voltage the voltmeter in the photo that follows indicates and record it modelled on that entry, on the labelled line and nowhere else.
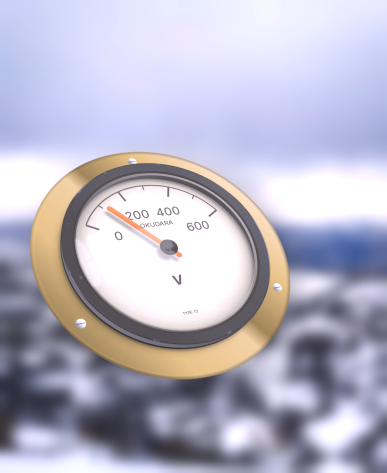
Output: 100,V
